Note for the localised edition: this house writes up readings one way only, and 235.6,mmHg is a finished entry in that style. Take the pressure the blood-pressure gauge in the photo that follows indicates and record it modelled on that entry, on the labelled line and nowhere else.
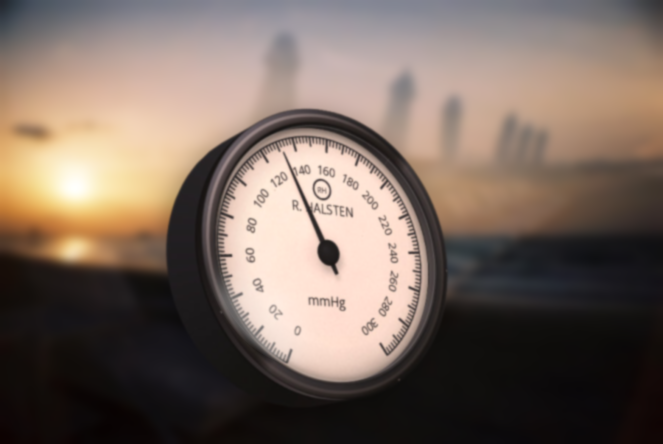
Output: 130,mmHg
